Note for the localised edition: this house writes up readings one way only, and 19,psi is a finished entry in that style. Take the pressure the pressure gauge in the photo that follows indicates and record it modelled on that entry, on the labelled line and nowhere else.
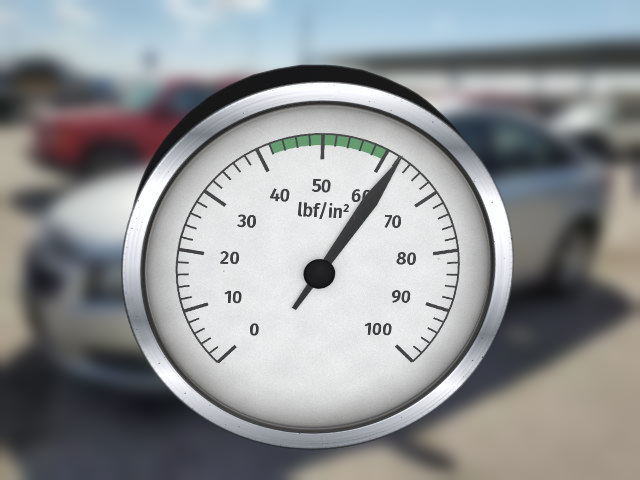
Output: 62,psi
